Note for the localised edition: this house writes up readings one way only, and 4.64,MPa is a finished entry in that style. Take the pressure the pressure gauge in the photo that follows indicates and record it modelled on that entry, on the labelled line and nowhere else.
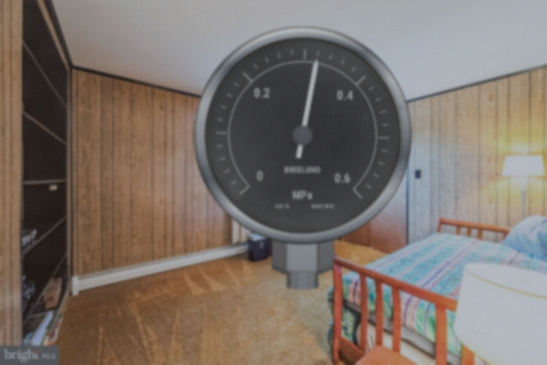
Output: 0.32,MPa
